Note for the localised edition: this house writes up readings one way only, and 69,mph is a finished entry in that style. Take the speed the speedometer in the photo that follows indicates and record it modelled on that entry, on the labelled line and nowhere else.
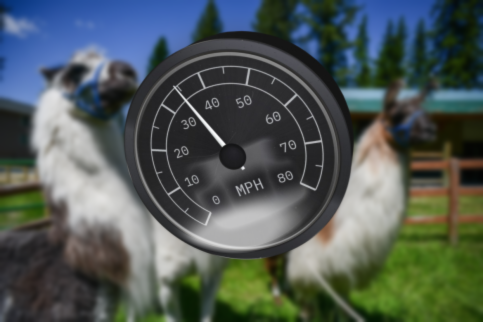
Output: 35,mph
